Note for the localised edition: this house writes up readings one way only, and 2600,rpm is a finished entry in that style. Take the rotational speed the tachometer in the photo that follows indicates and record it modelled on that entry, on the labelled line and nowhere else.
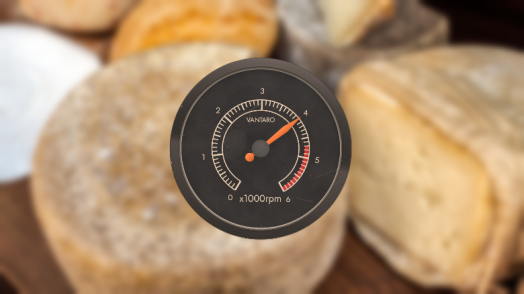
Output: 4000,rpm
